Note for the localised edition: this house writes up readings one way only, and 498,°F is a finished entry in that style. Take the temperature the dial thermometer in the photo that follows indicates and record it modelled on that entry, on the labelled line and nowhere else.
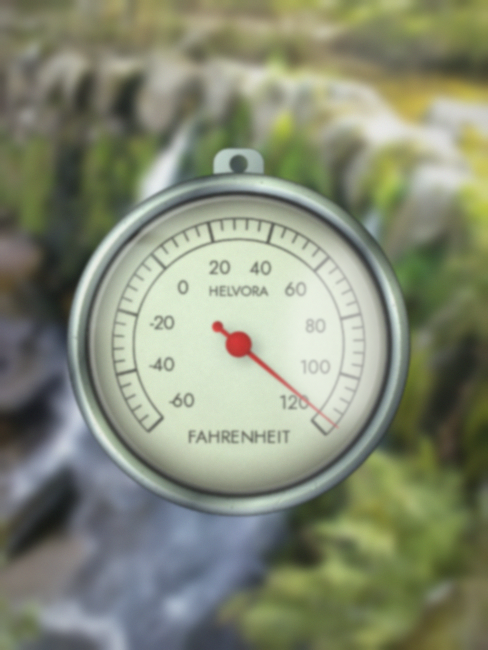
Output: 116,°F
